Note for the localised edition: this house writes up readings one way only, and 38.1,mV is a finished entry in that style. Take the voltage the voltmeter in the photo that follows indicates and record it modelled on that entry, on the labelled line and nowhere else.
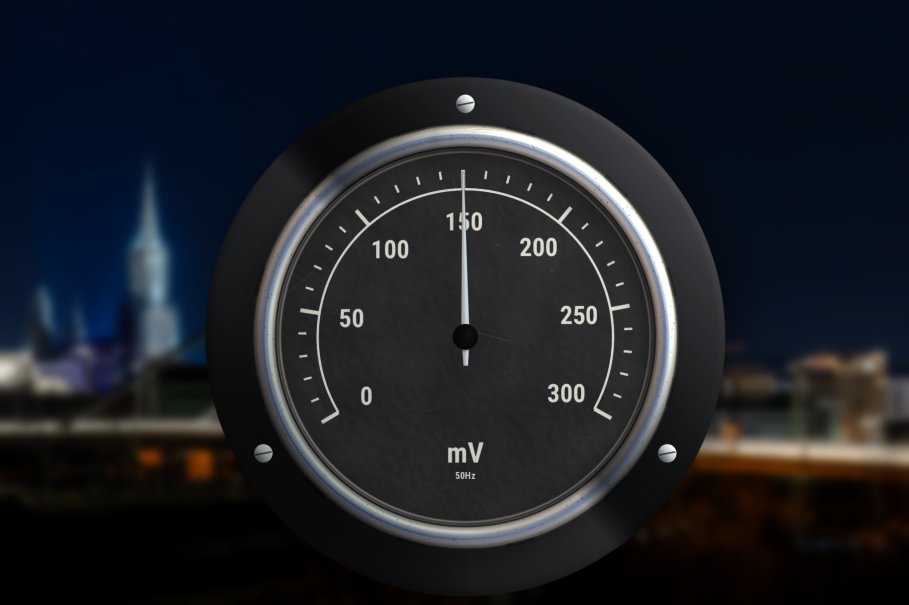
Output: 150,mV
